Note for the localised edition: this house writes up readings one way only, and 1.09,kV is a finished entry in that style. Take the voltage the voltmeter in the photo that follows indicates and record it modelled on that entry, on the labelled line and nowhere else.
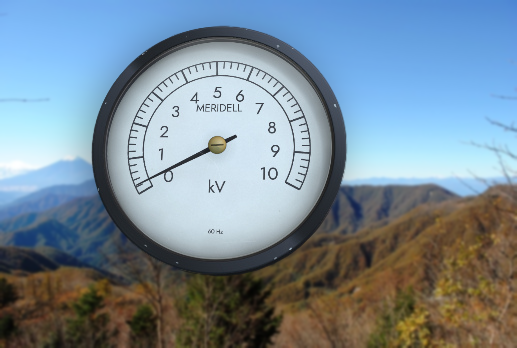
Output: 0.2,kV
